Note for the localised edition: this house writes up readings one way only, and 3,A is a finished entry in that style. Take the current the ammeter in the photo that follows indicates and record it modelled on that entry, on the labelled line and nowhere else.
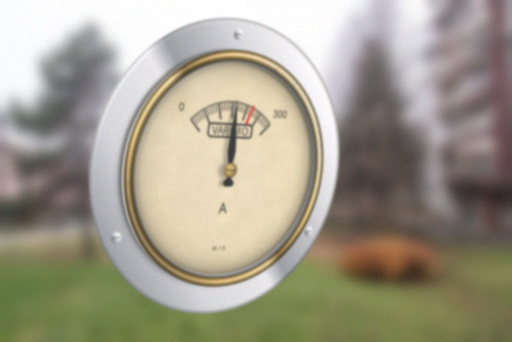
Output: 150,A
